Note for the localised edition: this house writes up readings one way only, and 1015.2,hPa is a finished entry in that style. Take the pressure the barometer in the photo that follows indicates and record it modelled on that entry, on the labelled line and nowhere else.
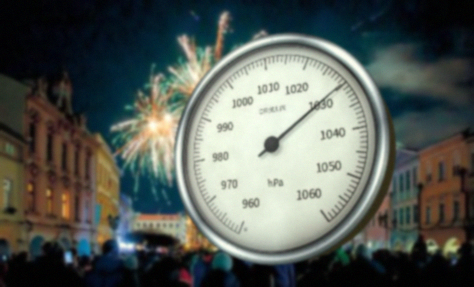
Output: 1030,hPa
